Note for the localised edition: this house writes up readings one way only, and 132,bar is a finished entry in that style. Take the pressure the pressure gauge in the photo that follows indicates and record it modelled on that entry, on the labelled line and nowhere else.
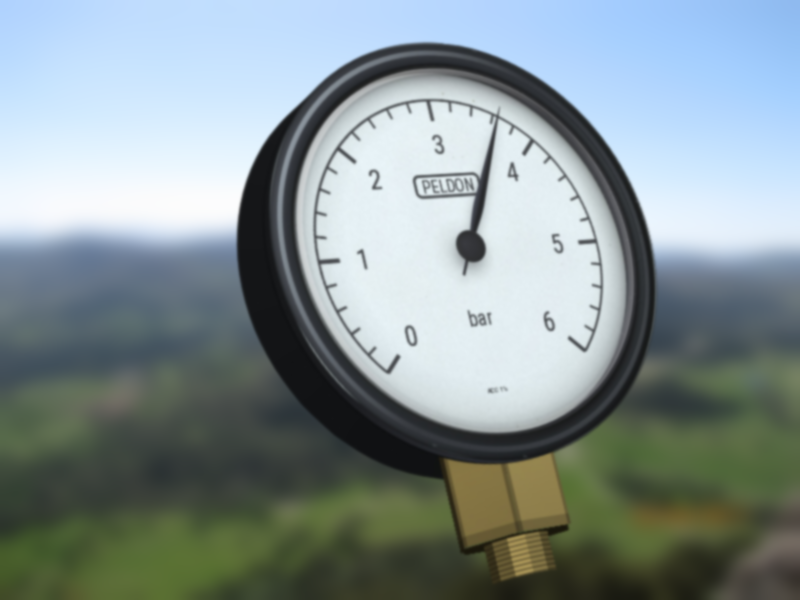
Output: 3.6,bar
